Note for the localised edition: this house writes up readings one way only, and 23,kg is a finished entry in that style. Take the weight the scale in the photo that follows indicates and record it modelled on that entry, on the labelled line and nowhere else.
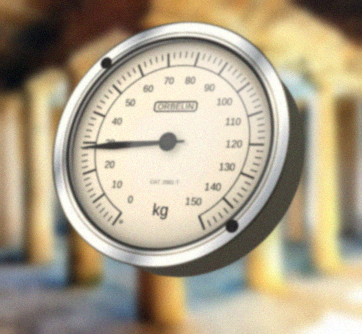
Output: 28,kg
